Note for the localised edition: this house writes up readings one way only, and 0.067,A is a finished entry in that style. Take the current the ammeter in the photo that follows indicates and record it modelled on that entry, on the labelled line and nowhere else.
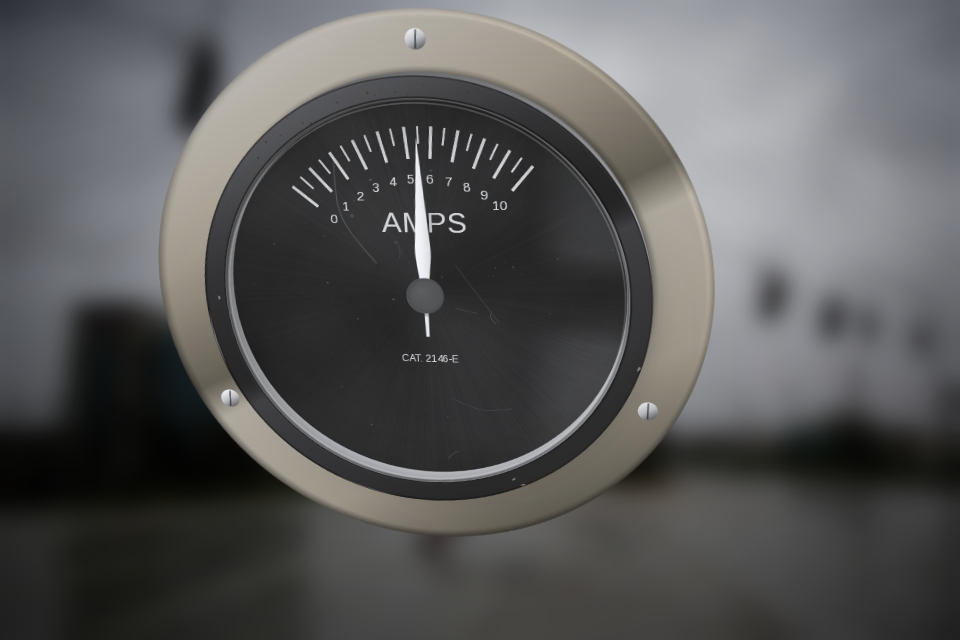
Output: 5.5,A
